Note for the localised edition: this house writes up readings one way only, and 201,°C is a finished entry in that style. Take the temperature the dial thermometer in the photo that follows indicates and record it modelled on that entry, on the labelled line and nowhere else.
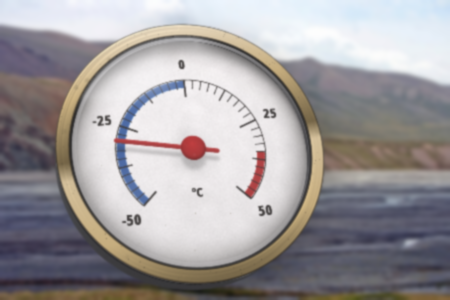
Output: -30,°C
